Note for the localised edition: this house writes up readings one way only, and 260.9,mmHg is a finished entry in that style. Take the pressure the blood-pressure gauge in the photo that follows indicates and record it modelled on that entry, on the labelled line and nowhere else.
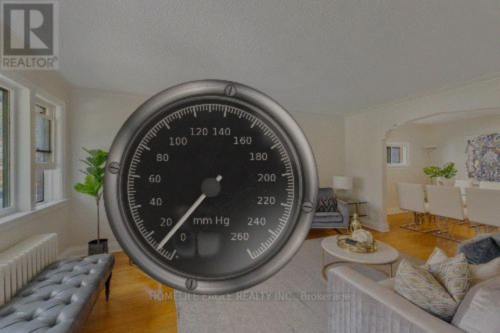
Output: 10,mmHg
